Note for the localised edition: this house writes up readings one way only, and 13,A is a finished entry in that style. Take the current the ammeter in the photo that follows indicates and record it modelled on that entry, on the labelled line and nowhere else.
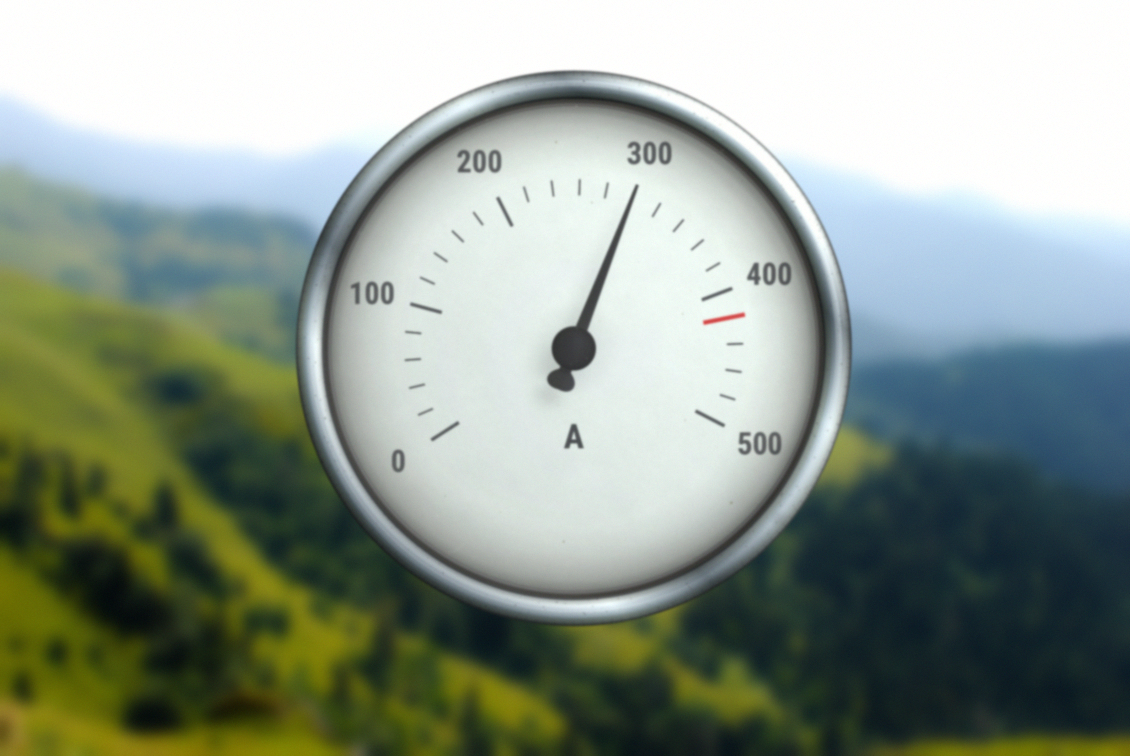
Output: 300,A
